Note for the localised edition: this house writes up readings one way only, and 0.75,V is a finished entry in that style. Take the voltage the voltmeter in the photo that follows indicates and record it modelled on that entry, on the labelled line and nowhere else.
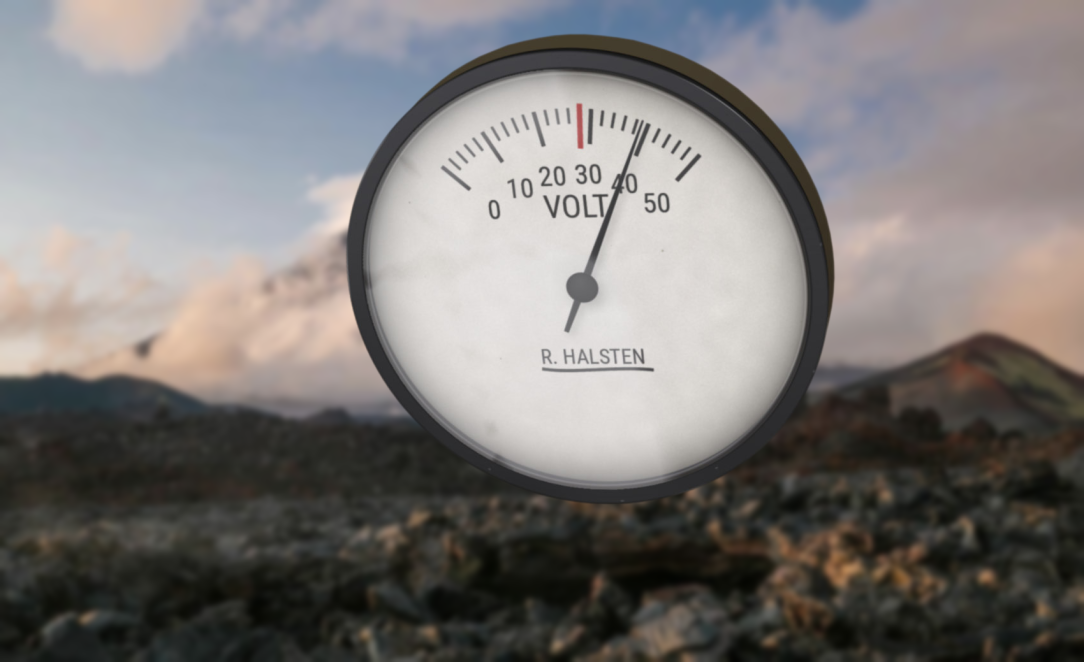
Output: 39,V
